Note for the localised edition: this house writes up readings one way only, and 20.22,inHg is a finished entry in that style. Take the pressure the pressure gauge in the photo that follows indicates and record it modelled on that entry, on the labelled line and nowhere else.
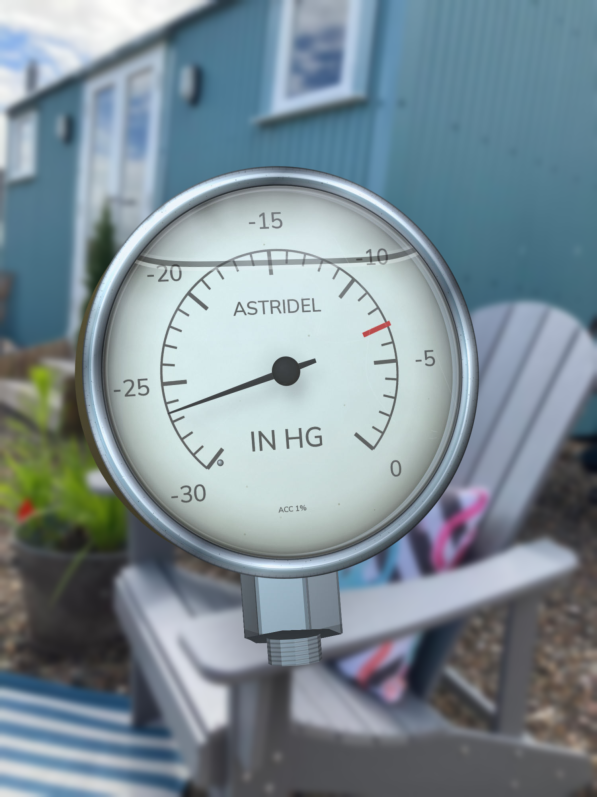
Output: -26.5,inHg
